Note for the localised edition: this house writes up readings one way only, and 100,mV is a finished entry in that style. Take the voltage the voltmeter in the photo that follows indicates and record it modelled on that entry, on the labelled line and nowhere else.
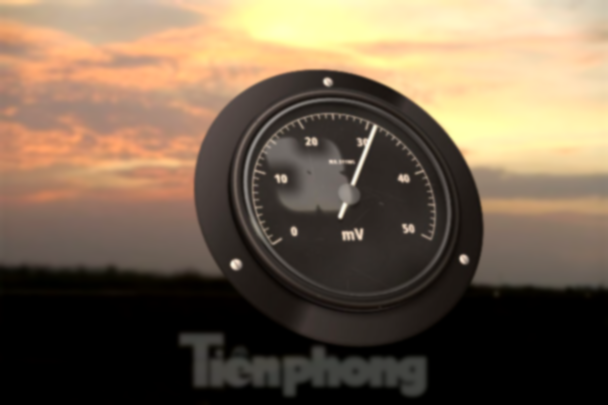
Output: 31,mV
